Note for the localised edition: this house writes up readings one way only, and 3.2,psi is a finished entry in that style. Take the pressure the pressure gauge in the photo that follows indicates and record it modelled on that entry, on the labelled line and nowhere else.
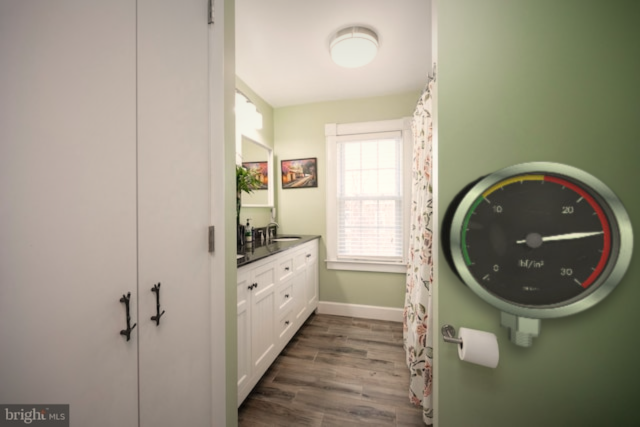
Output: 24,psi
